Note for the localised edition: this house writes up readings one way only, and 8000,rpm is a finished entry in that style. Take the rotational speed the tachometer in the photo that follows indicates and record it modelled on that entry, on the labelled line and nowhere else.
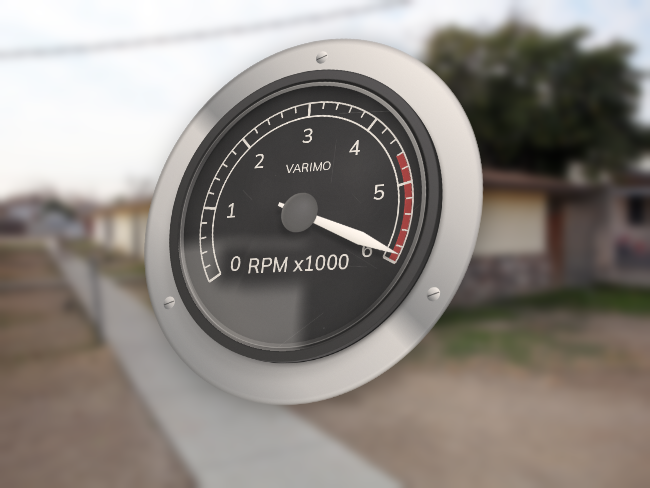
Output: 5900,rpm
